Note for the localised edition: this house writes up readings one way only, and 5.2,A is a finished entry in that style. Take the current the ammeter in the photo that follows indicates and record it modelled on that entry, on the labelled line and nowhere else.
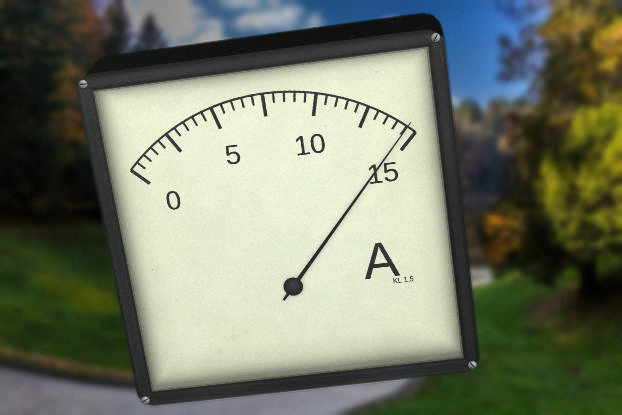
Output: 14.5,A
